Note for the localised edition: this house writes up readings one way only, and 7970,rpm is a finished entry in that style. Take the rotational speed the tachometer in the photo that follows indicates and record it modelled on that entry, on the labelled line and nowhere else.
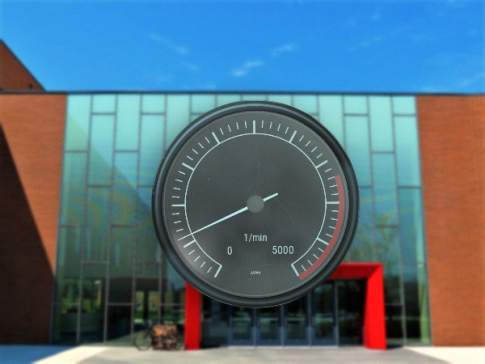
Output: 600,rpm
